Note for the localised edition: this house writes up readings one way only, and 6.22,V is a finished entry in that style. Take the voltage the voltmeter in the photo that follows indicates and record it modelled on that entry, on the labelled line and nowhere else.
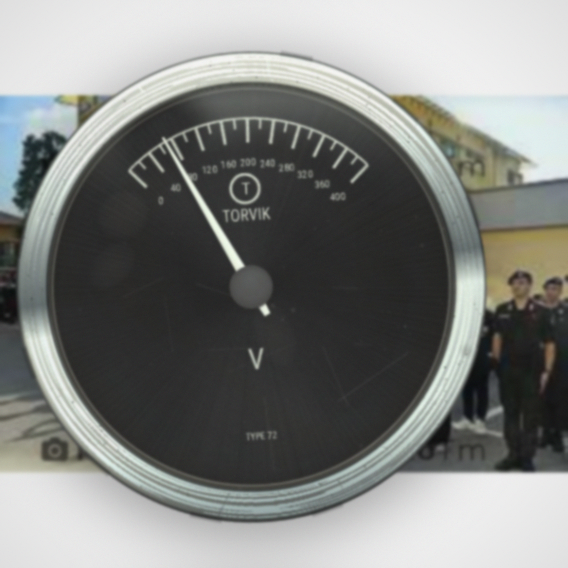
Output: 70,V
